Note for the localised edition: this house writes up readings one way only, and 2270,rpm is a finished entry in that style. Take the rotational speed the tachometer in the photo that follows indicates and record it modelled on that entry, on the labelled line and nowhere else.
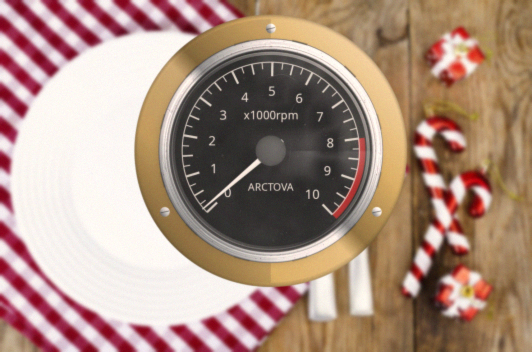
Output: 125,rpm
